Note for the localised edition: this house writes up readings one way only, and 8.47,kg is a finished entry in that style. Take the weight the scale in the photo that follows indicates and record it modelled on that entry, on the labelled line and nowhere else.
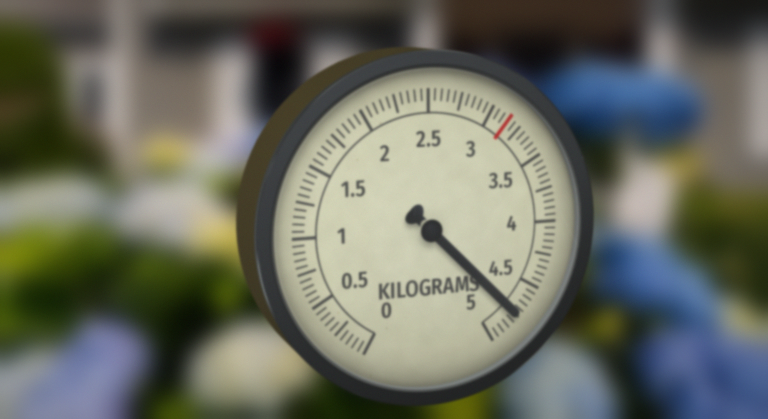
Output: 4.75,kg
